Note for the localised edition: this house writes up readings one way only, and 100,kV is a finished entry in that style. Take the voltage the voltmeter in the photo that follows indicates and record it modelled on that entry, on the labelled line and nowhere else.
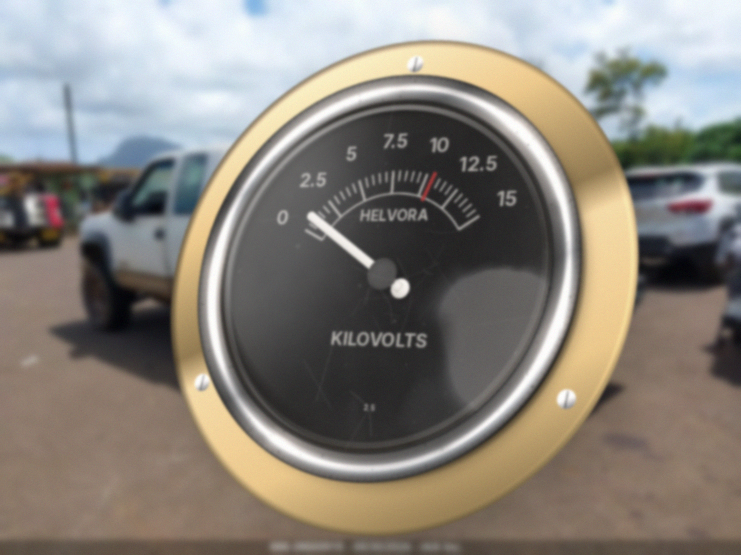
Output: 1,kV
